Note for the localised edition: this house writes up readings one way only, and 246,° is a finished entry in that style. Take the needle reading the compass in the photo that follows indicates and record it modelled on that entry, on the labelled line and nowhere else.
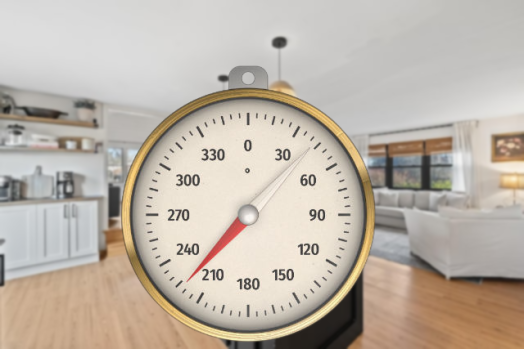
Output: 222.5,°
